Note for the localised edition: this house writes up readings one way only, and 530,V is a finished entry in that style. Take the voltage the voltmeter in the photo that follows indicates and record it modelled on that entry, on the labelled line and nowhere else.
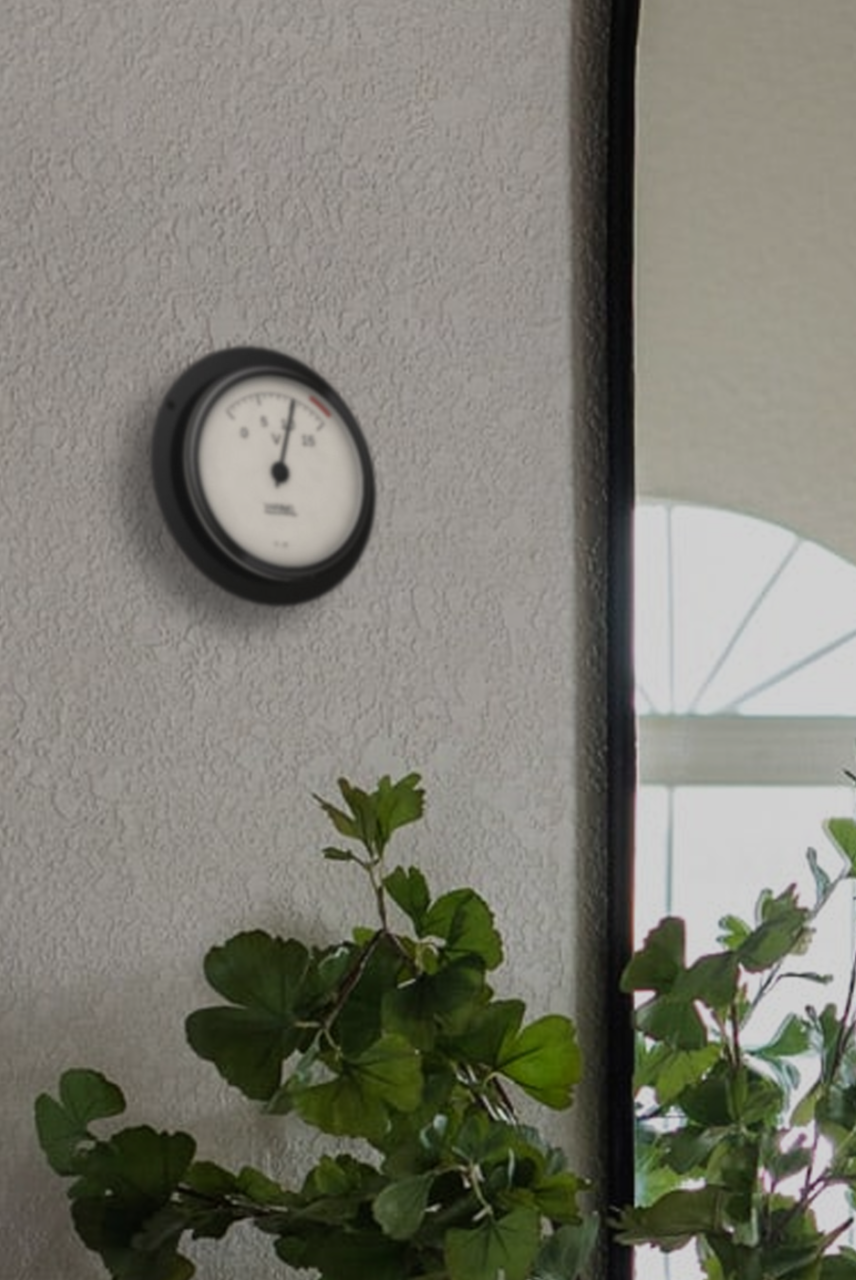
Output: 10,V
